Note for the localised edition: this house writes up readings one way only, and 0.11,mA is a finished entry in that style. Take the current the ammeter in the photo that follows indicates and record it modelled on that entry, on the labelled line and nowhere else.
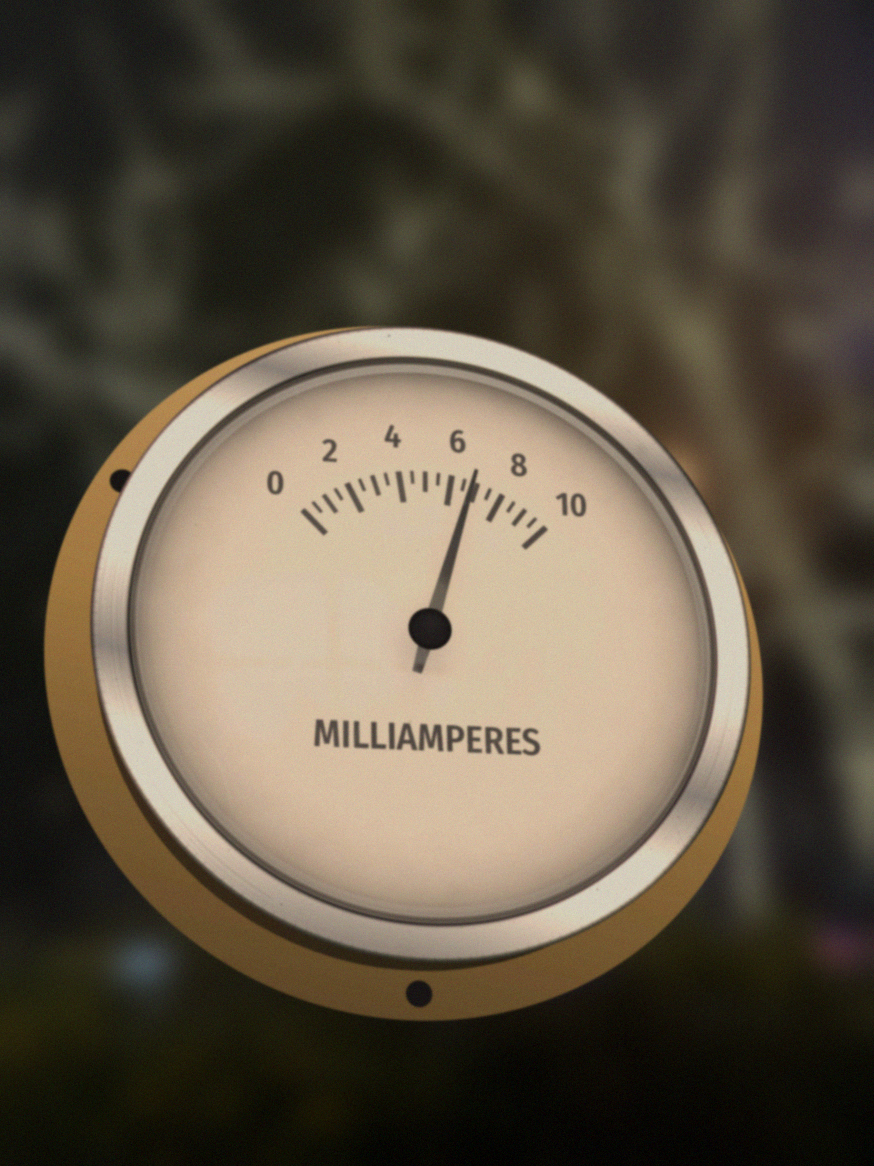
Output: 6.75,mA
